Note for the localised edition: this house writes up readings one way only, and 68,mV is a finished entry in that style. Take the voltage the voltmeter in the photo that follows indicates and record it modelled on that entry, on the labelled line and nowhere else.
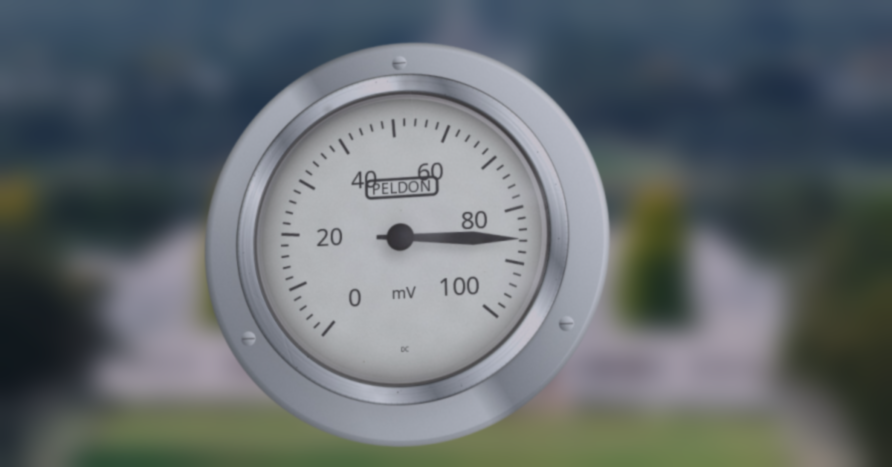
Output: 86,mV
